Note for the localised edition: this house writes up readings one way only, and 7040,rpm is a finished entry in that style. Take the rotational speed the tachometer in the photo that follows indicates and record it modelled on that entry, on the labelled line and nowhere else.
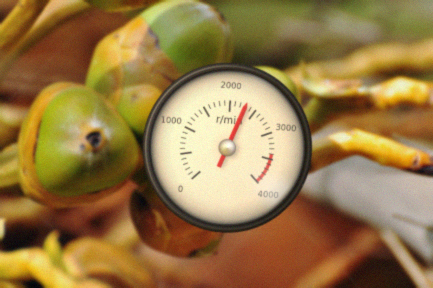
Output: 2300,rpm
